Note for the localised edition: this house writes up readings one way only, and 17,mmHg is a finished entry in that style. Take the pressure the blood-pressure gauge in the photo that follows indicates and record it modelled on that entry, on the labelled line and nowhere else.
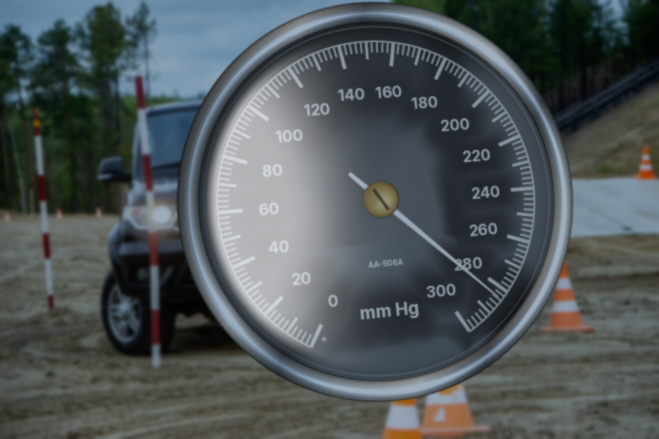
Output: 284,mmHg
